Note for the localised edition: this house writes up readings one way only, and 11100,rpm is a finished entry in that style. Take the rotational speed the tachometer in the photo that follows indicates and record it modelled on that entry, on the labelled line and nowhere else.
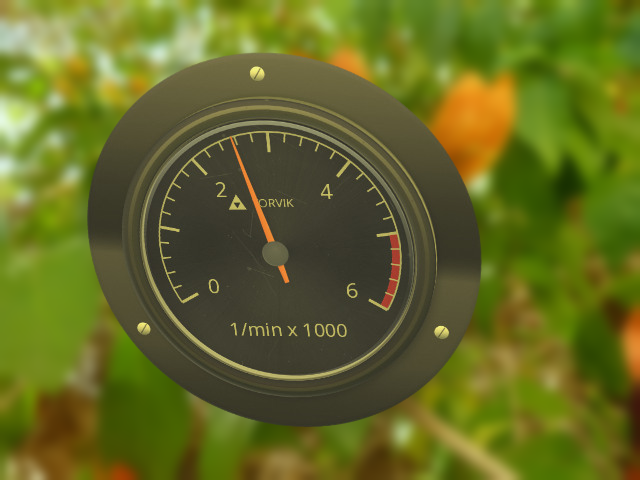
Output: 2600,rpm
